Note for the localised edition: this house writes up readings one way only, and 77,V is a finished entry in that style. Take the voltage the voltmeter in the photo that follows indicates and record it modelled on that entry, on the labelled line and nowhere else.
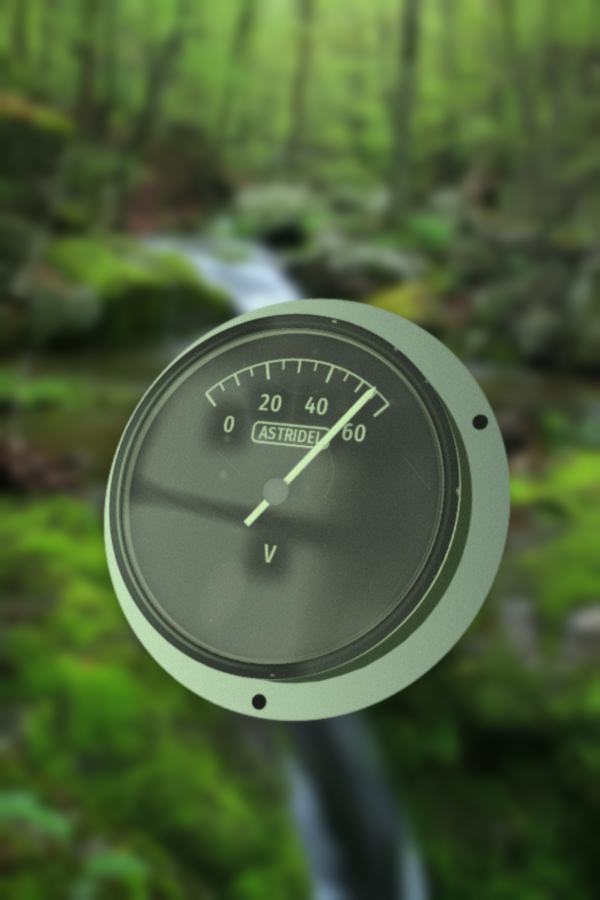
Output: 55,V
